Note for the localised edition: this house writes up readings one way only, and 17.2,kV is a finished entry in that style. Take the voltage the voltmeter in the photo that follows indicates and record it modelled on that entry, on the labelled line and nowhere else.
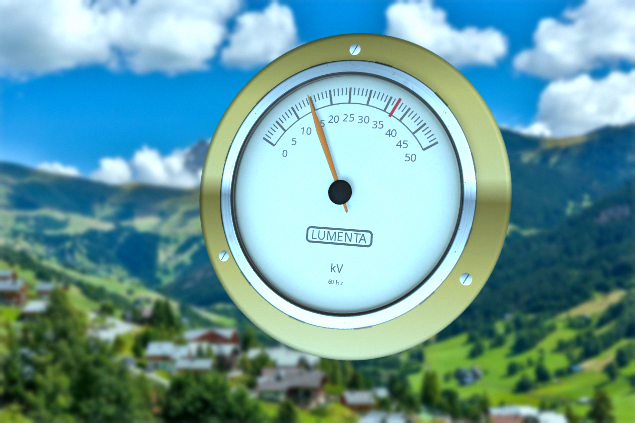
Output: 15,kV
